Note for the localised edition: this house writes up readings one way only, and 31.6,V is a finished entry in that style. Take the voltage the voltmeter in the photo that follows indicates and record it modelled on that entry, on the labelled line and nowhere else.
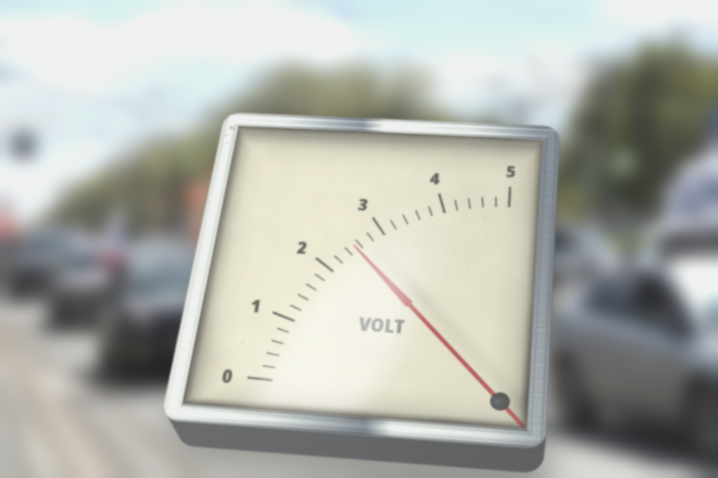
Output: 2.5,V
